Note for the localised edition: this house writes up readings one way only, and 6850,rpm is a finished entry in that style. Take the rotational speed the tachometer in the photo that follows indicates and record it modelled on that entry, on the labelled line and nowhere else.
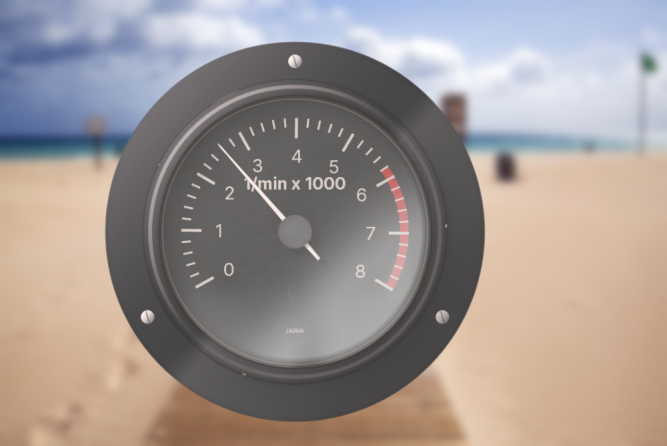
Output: 2600,rpm
